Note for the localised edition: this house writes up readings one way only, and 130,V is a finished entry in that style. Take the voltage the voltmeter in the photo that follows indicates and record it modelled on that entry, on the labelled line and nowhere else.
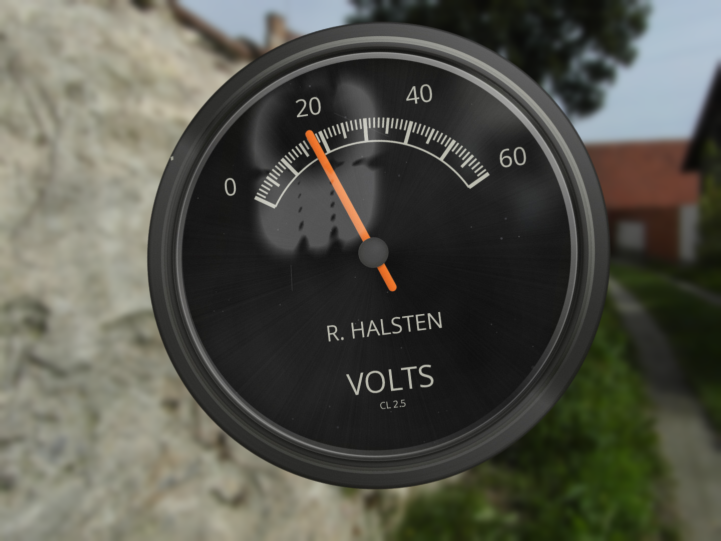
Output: 18,V
